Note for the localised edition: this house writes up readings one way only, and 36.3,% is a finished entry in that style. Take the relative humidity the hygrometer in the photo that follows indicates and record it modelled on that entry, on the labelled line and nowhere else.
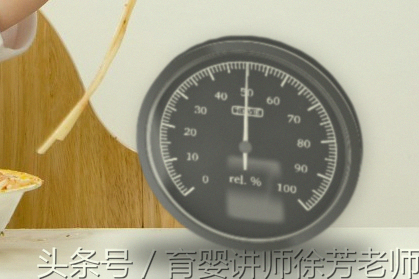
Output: 50,%
